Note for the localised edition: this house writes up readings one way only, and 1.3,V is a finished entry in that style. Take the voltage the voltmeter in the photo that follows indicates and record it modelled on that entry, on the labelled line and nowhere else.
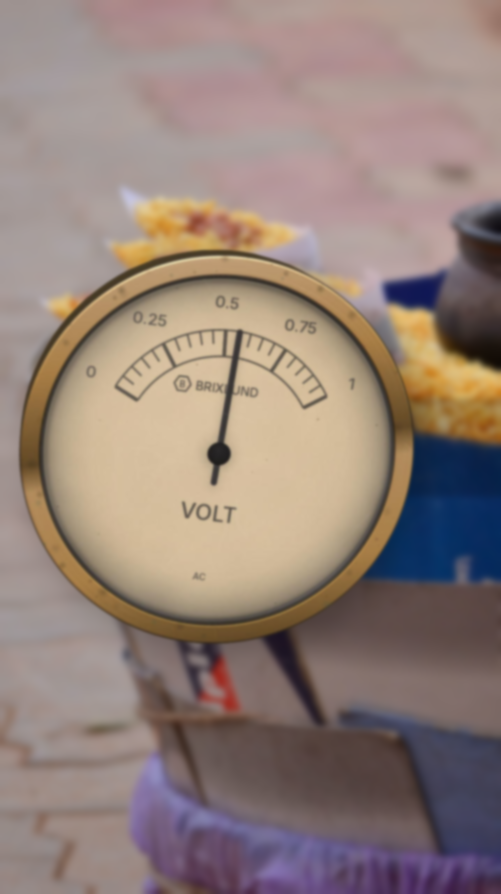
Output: 0.55,V
